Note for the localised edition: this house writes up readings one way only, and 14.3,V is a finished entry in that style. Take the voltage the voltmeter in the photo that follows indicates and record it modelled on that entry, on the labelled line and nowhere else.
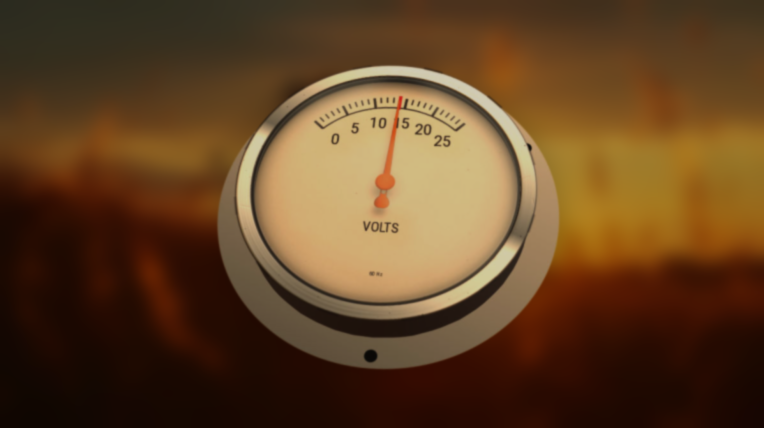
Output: 14,V
